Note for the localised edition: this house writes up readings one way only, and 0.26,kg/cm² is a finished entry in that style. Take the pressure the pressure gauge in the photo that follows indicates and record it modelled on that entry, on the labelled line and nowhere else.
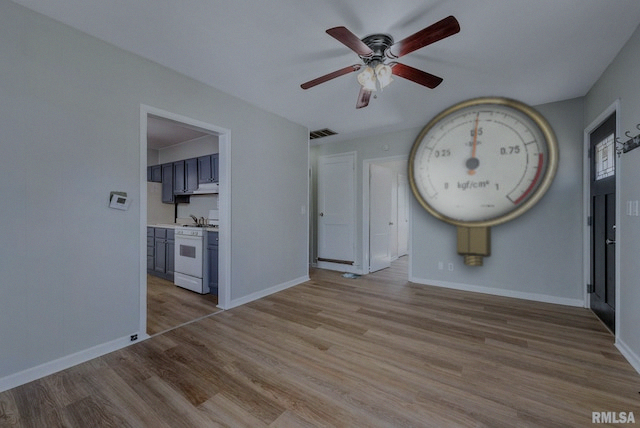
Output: 0.5,kg/cm²
